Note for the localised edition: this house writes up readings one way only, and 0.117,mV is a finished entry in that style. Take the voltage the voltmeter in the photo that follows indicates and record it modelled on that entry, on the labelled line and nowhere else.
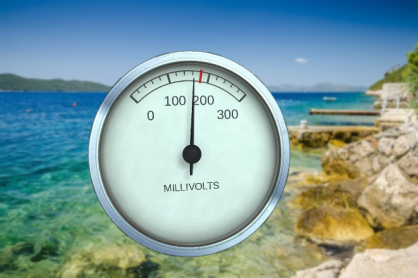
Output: 160,mV
